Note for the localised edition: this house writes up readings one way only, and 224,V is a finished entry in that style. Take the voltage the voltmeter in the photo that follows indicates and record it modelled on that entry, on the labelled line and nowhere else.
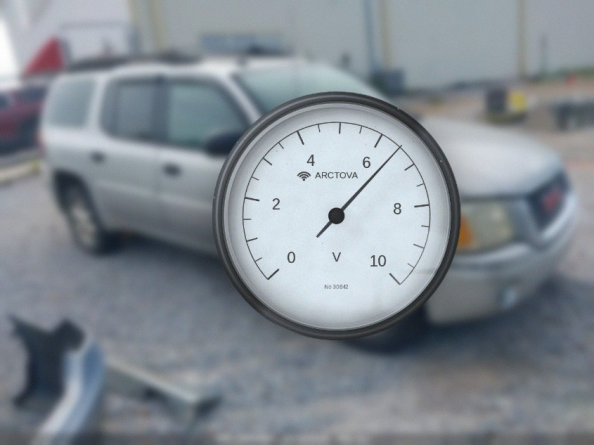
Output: 6.5,V
